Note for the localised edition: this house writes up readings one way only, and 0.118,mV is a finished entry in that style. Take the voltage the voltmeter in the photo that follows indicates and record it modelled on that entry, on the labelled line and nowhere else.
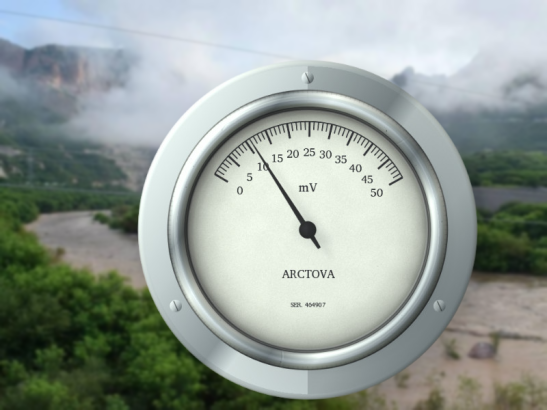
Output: 11,mV
